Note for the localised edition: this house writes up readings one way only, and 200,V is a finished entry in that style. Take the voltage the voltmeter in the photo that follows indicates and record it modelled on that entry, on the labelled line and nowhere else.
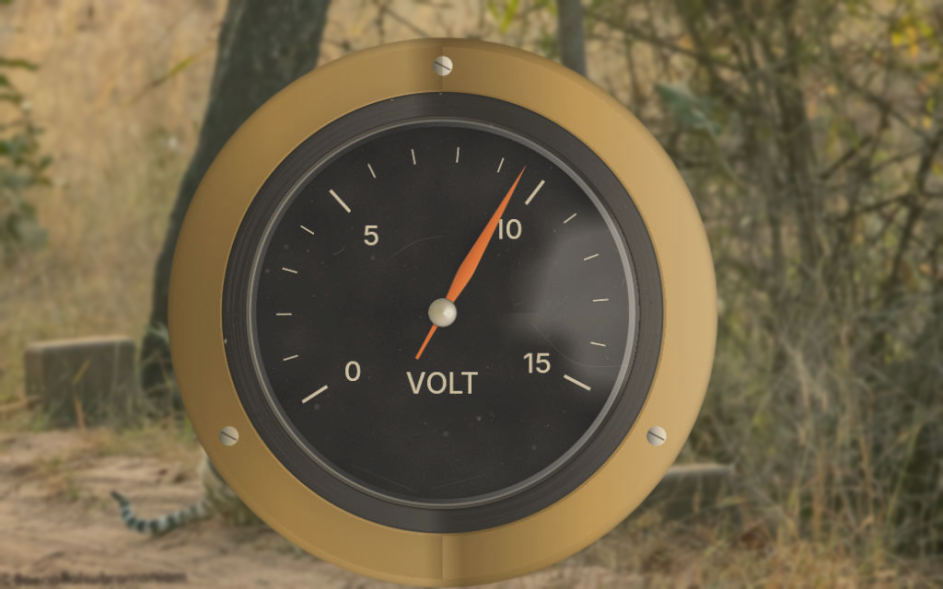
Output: 9.5,V
